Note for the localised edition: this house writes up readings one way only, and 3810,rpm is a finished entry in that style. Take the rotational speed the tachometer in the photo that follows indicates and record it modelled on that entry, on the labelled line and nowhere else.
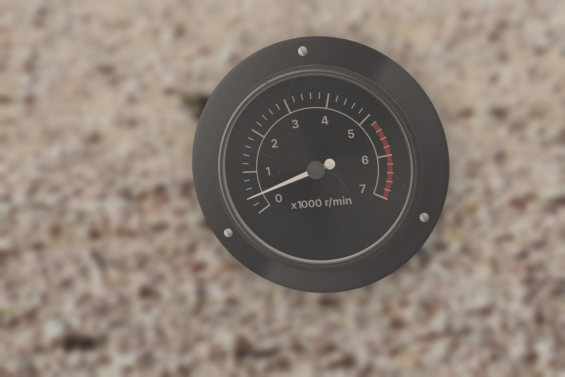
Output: 400,rpm
